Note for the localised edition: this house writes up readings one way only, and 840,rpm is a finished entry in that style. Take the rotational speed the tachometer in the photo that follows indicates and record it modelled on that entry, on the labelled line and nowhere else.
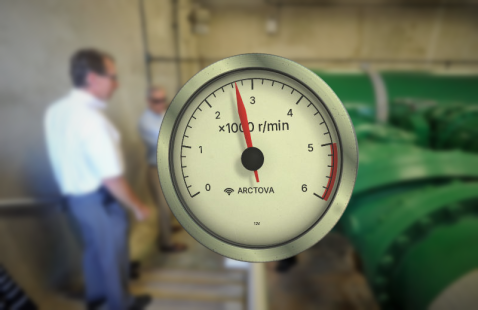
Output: 2700,rpm
